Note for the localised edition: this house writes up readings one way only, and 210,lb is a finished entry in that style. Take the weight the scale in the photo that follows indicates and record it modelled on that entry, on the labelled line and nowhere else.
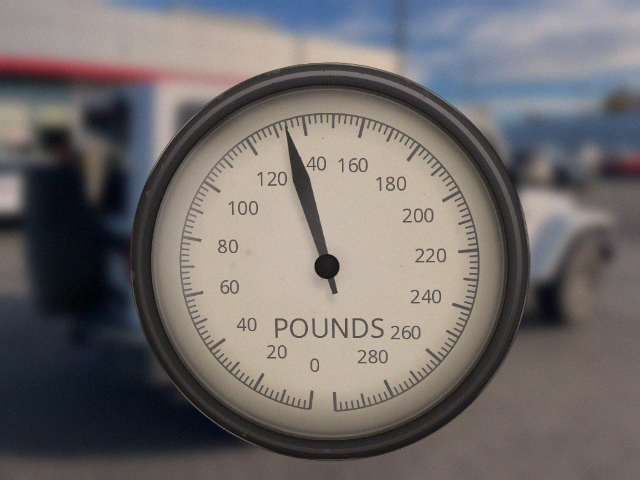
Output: 134,lb
